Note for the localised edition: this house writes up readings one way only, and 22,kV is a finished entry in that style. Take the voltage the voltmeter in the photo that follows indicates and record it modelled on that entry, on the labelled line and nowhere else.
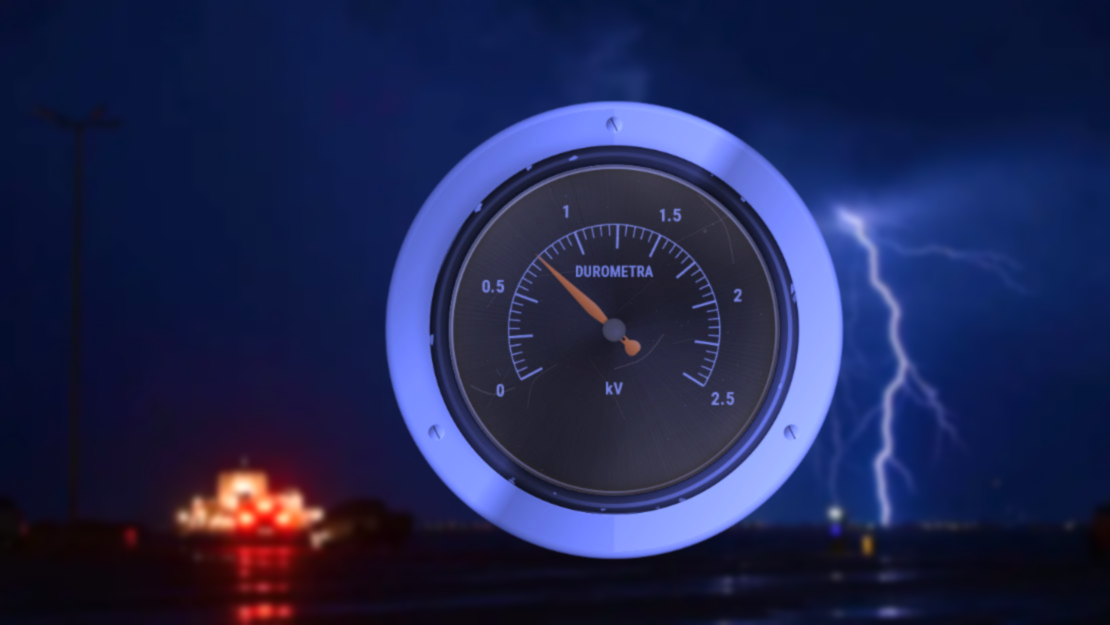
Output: 0.75,kV
